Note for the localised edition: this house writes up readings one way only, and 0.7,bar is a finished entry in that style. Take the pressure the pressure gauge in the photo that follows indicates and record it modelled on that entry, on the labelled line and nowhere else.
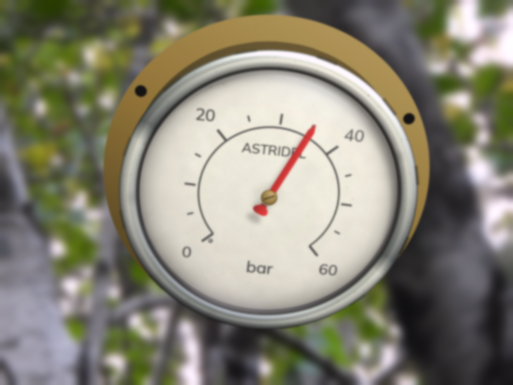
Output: 35,bar
